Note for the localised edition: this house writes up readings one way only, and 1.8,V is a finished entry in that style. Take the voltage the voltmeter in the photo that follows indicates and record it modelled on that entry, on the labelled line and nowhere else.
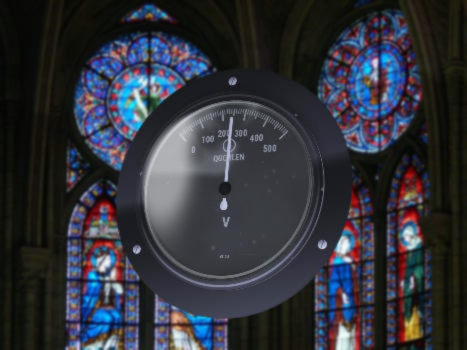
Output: 250,V
